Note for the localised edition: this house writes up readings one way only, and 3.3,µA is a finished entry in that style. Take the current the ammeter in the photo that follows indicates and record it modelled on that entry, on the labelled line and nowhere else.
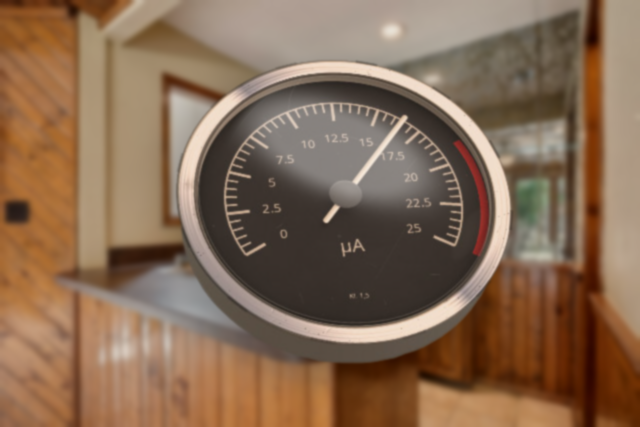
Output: 16.5,µA
